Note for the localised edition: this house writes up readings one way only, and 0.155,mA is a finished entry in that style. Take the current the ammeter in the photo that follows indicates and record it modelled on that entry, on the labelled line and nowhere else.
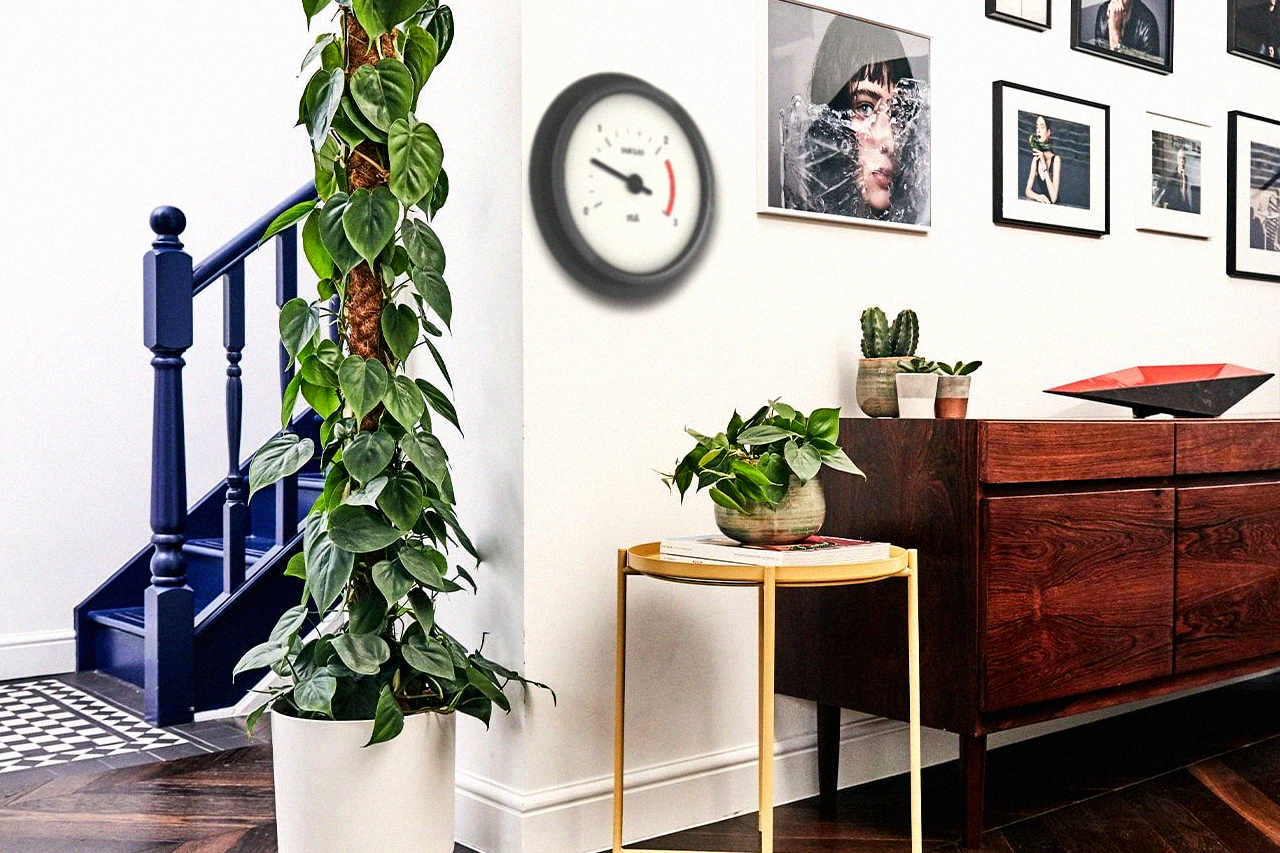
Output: 0.6,mA
